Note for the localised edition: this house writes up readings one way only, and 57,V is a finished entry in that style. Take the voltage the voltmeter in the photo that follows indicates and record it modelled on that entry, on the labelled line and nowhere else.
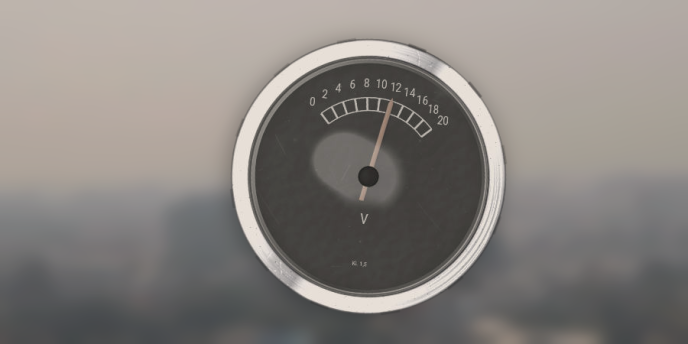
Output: 12,V
